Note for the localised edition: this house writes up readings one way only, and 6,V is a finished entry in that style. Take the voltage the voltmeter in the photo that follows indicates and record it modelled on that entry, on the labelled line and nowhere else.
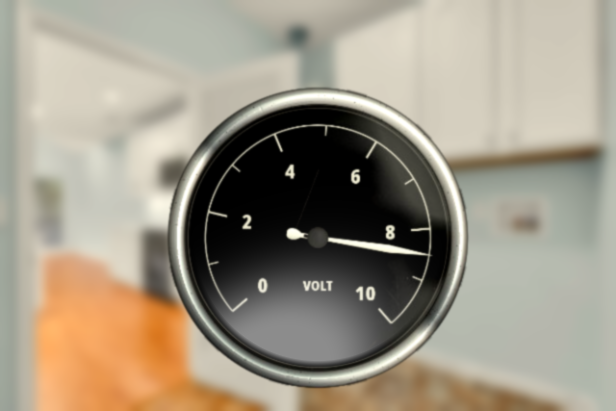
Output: 8.5,V
